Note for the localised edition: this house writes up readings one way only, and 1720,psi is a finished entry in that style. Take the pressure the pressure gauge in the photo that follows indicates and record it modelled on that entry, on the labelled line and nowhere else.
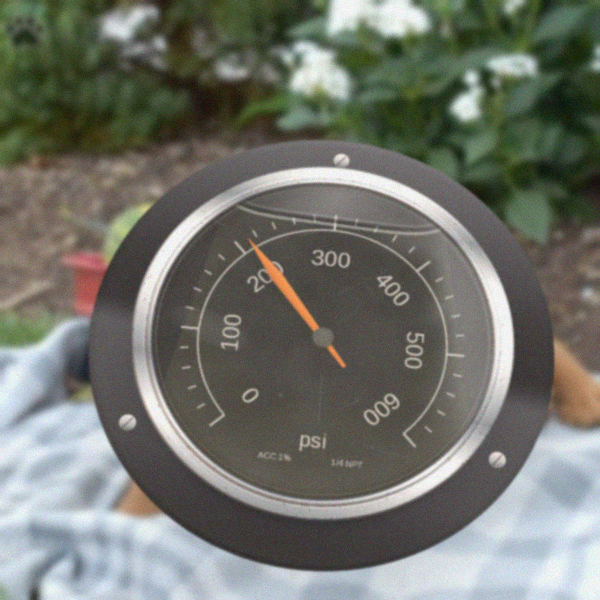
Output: 210,psi
